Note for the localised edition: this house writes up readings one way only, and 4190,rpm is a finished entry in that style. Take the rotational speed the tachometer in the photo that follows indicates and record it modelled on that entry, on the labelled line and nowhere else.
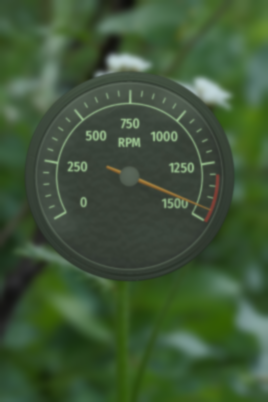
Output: 1450,rpm
